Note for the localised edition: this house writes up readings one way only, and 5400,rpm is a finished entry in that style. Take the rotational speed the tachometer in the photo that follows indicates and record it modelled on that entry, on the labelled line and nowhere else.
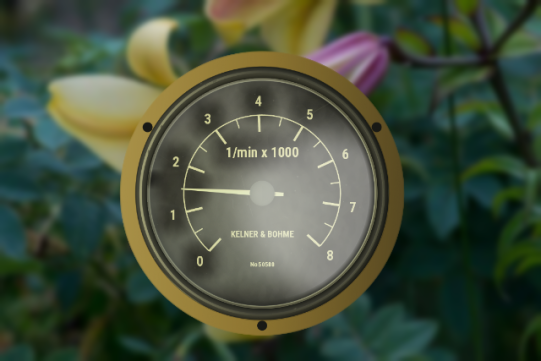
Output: 1500,rpm
